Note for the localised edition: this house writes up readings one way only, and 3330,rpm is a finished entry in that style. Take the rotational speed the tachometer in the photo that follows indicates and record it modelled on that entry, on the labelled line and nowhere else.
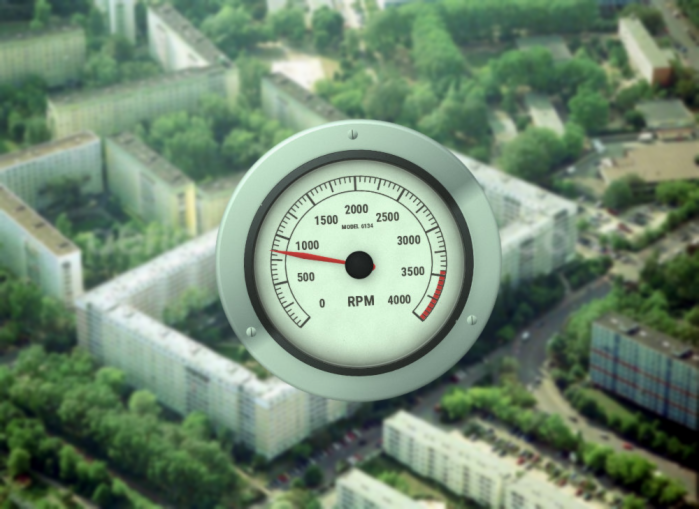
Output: 850,rpm
